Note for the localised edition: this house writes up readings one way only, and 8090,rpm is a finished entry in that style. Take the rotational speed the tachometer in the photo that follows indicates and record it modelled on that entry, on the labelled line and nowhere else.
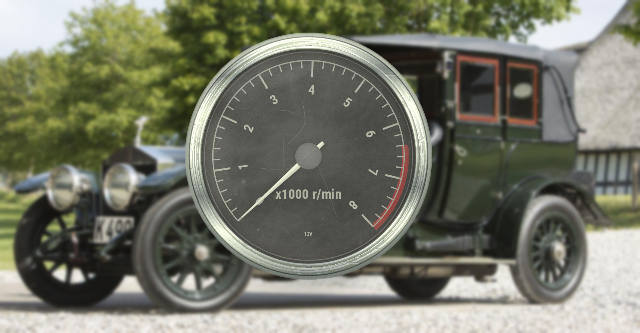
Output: 0,rpm
